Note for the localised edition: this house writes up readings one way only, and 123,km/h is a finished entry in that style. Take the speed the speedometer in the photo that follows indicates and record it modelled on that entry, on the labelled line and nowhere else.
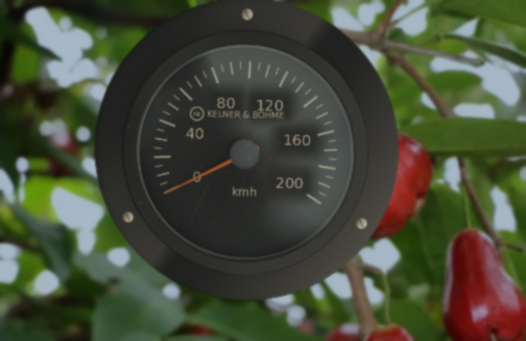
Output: 0,km/h
